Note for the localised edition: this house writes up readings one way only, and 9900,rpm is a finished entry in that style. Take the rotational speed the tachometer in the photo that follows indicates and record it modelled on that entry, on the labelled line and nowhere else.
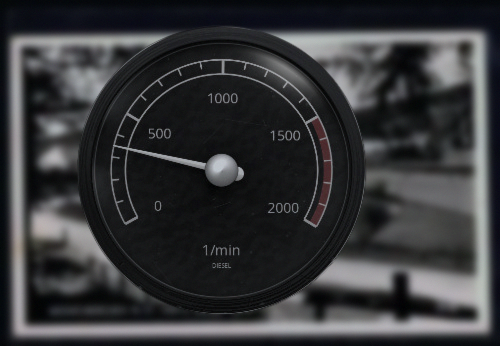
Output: 350,rpm
